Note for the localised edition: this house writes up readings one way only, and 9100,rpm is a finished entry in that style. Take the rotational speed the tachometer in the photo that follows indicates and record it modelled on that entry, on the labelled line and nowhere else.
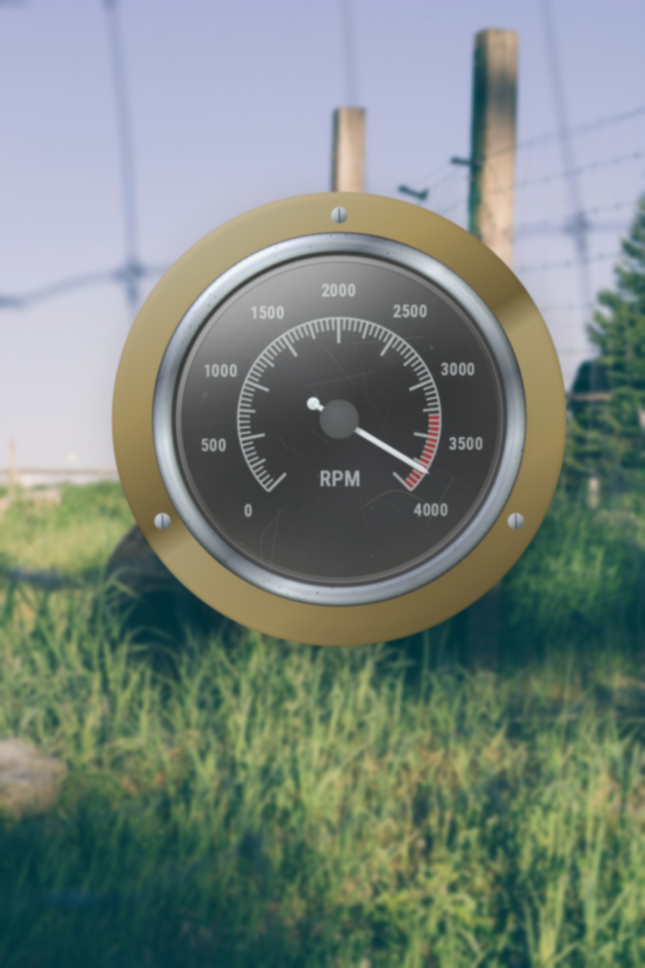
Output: 3800,rpm
